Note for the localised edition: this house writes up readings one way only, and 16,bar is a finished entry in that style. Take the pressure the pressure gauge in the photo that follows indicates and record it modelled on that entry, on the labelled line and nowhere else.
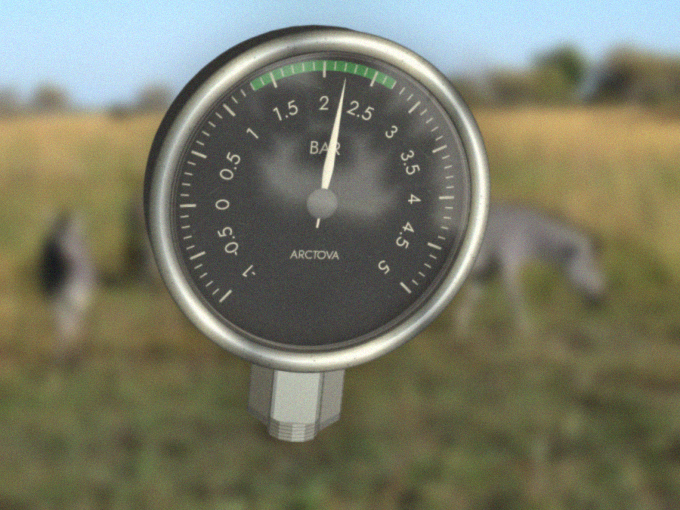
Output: 2.2,bar
